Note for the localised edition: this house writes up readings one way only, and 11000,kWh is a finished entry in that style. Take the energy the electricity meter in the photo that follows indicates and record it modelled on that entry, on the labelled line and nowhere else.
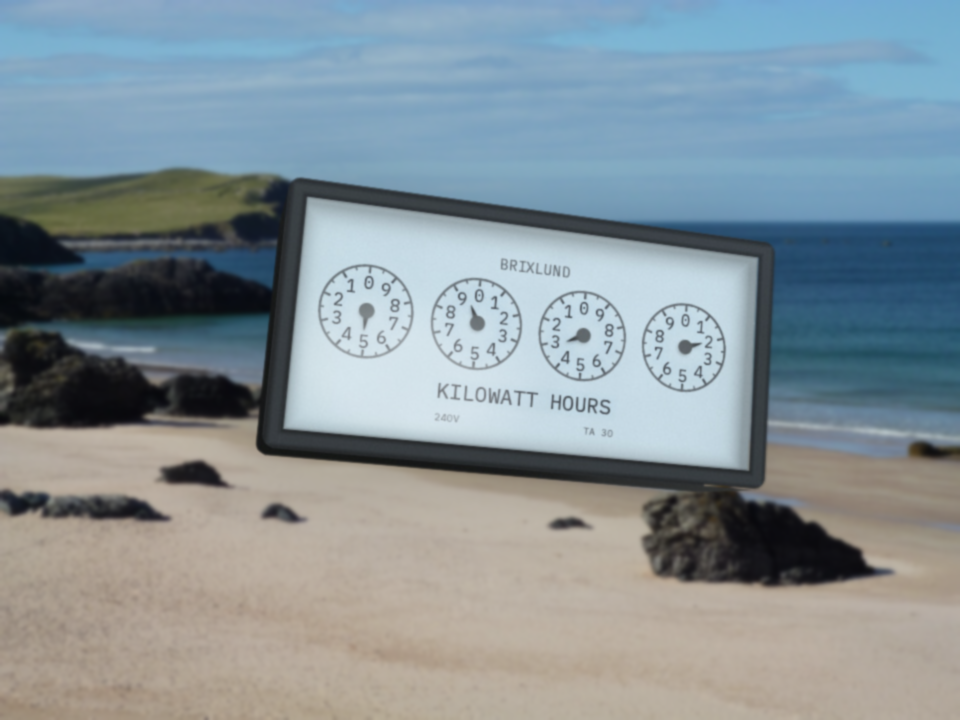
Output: 4932,kWh
